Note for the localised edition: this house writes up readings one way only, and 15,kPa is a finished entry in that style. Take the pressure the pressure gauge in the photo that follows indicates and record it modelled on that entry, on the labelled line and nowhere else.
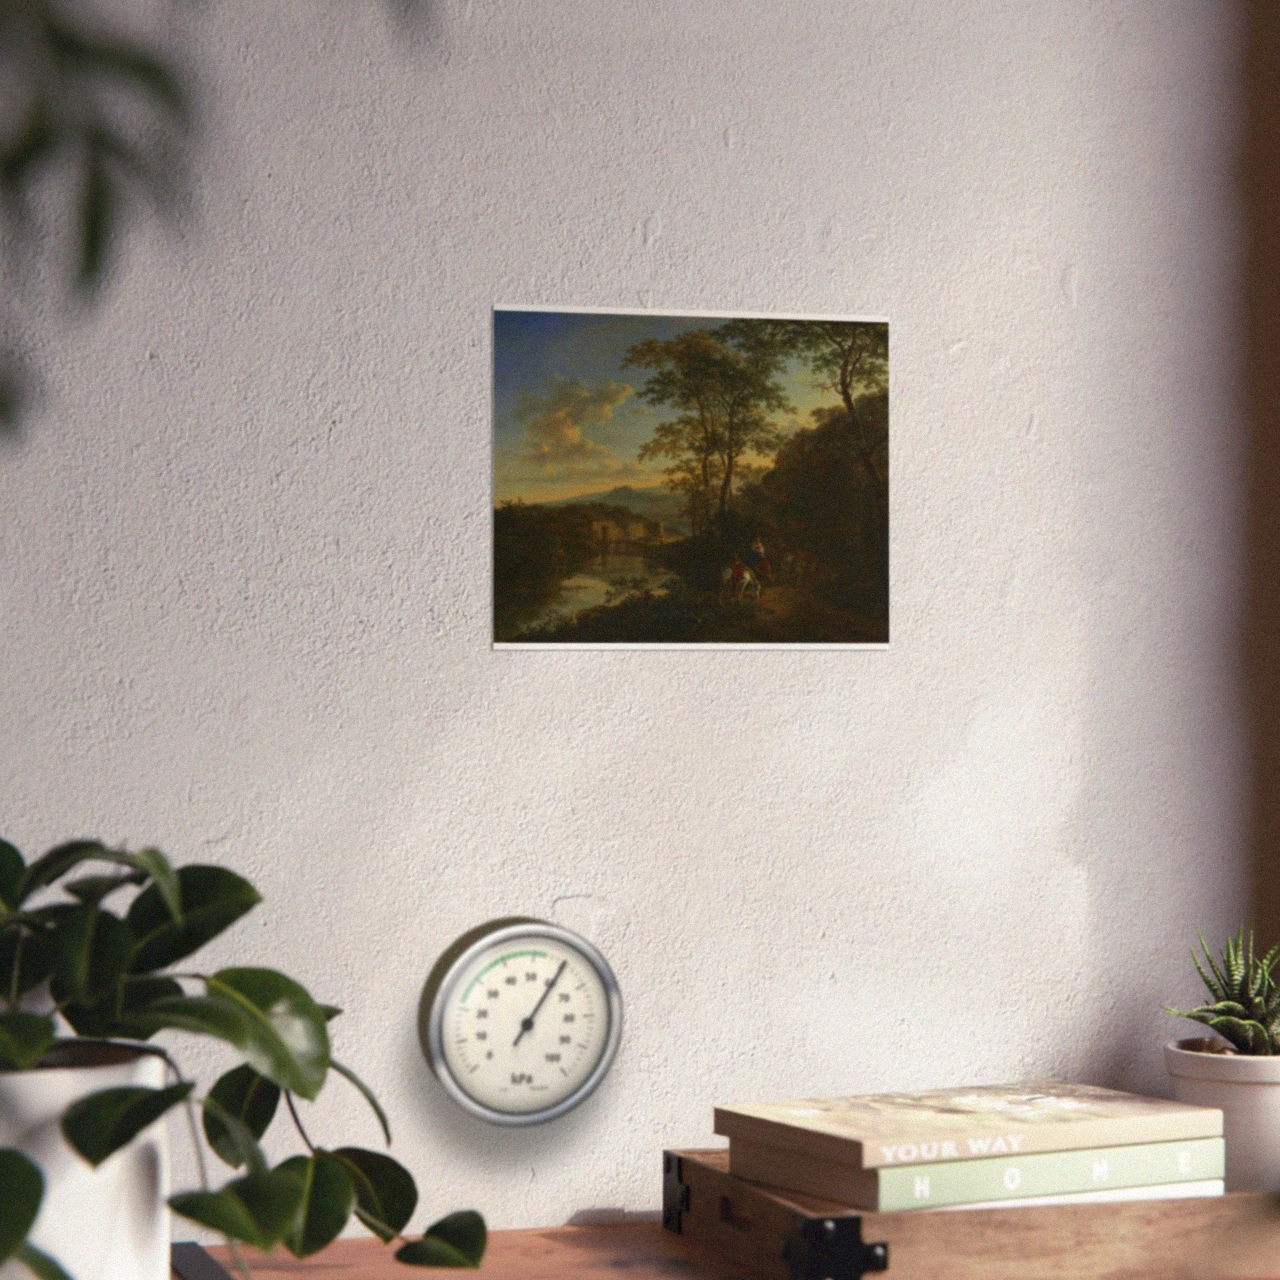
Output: 60,kPa
